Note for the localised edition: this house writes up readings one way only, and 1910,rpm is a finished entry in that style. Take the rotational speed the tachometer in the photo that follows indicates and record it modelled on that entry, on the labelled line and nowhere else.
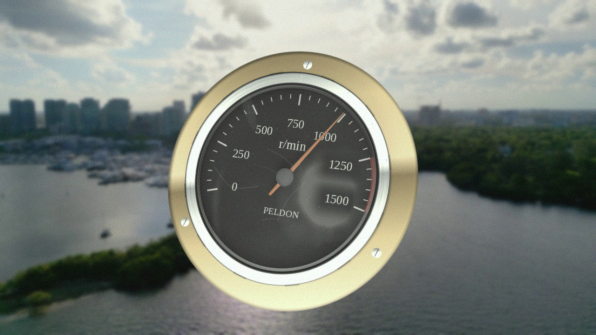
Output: 1000,rpm
